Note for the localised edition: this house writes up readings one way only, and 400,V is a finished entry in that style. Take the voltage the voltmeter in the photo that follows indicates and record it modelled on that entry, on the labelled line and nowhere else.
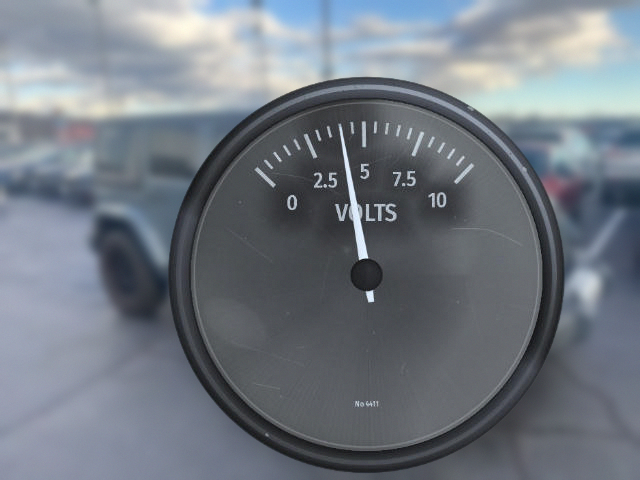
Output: 4,V
